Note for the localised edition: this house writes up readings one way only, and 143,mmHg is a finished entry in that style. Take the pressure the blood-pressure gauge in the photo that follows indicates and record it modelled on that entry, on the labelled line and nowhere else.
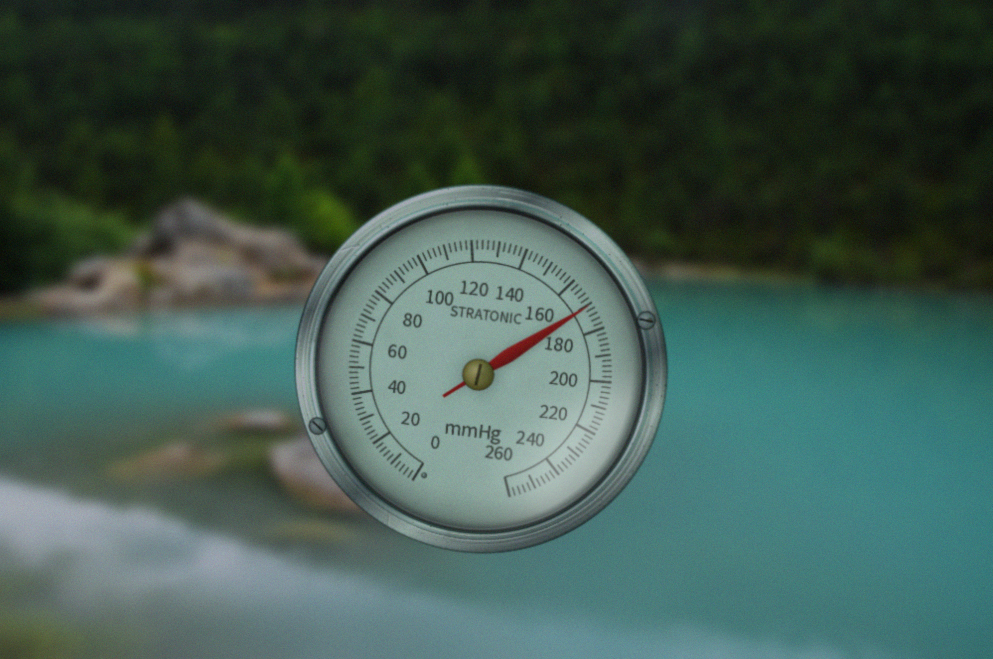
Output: 170,mmHg
